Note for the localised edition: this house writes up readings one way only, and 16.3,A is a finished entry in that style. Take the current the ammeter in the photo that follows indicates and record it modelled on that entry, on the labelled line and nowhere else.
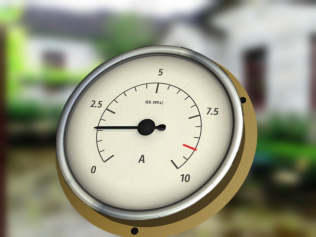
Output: 1.5,A
